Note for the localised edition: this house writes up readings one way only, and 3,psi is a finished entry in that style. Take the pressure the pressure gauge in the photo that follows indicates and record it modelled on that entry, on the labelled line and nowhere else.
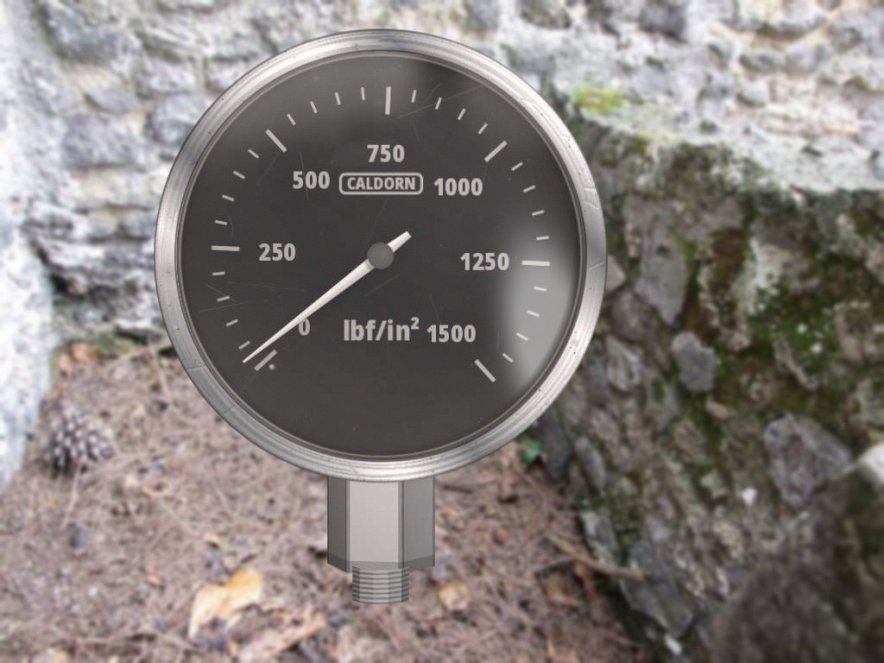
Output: 25,psi
